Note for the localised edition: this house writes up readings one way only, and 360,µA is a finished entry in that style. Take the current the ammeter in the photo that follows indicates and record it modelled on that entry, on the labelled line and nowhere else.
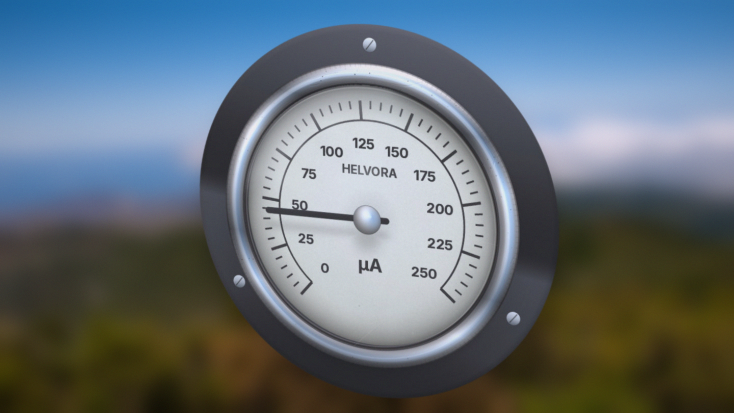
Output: 45,µA
